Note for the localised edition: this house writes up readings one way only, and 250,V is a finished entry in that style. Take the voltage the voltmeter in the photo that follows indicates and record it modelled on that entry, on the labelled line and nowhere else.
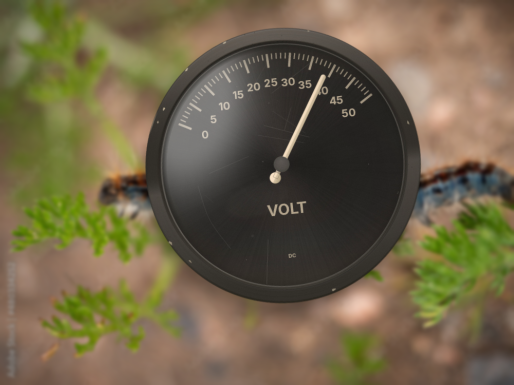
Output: 39,V
